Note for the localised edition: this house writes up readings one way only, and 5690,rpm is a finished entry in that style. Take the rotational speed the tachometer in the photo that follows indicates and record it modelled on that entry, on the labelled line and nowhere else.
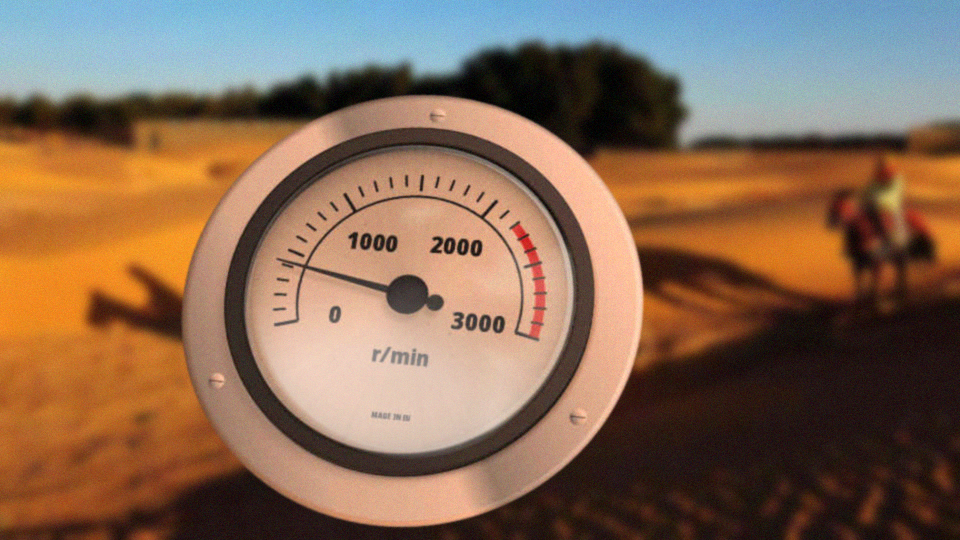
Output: 400,rpm
